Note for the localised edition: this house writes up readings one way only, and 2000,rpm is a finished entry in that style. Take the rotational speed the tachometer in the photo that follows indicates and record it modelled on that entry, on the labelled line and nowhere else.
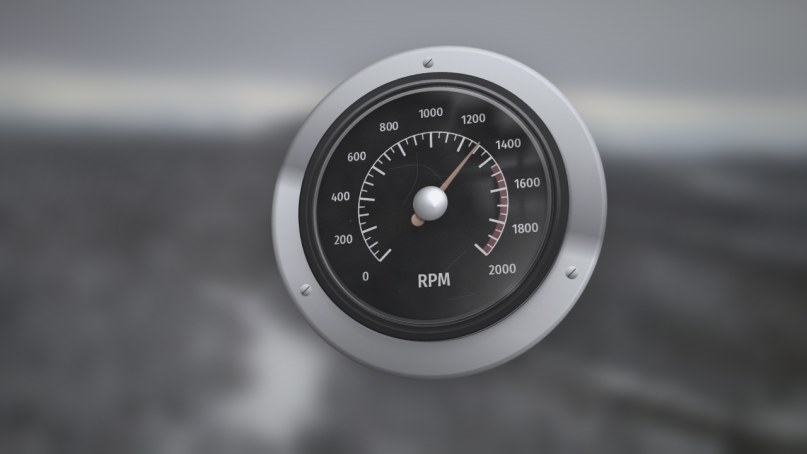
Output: 1300,rpm
